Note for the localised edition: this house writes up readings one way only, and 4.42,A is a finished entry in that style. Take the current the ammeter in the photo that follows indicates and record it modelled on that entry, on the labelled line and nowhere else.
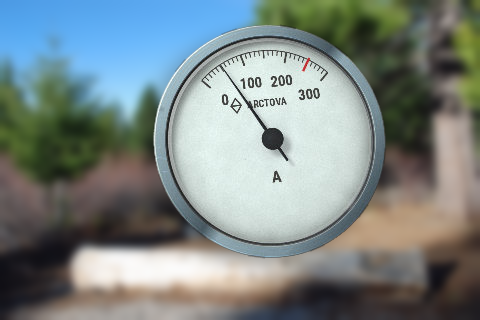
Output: 50,A
